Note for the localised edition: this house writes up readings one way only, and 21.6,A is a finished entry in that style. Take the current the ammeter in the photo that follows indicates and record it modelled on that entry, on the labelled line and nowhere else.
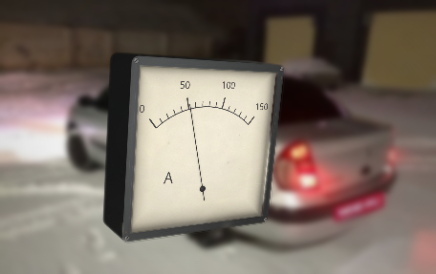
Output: 50,A
